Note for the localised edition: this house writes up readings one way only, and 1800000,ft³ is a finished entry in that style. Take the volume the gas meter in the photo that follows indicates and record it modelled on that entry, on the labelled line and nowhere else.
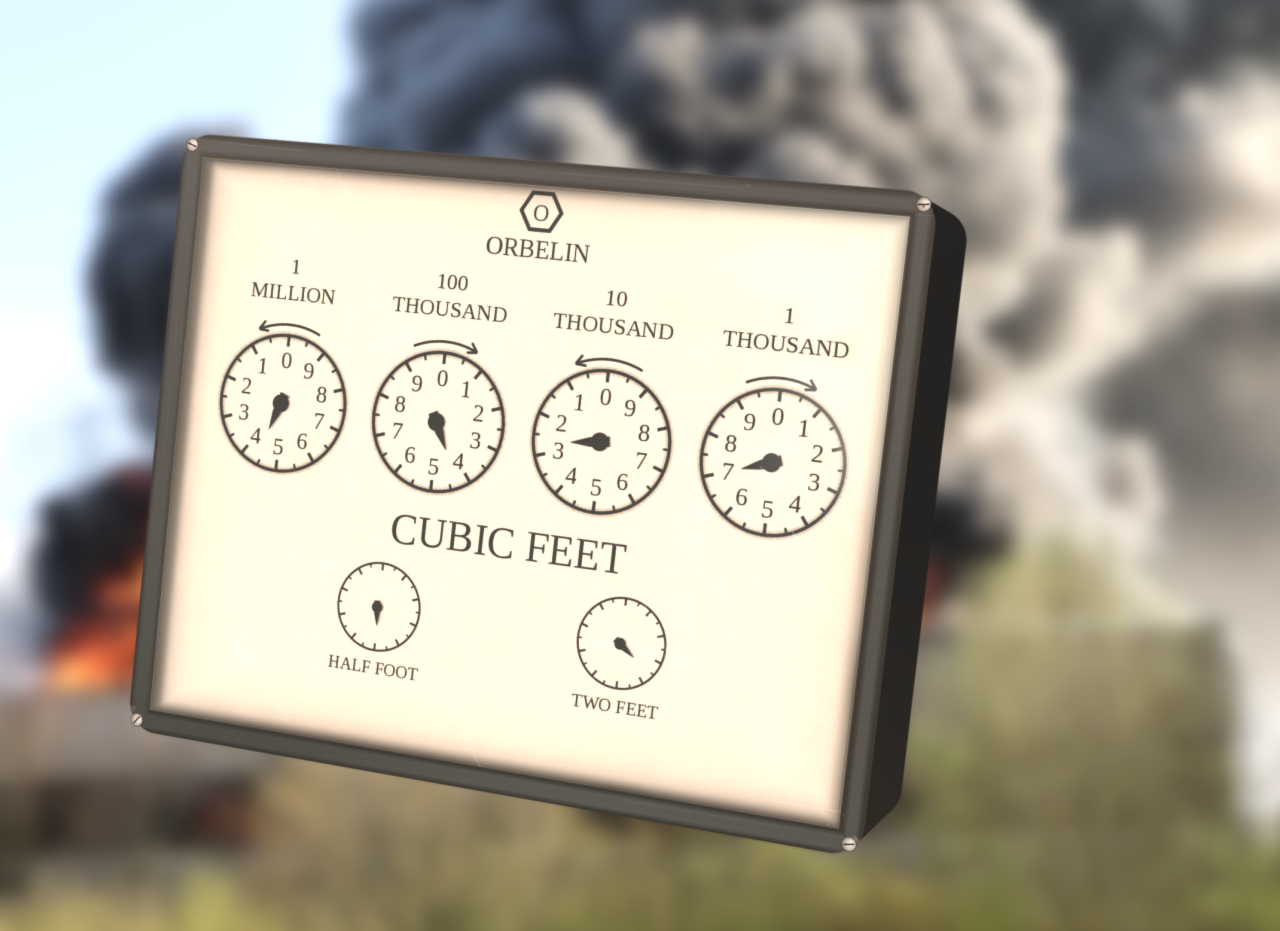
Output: 442700,ft³
